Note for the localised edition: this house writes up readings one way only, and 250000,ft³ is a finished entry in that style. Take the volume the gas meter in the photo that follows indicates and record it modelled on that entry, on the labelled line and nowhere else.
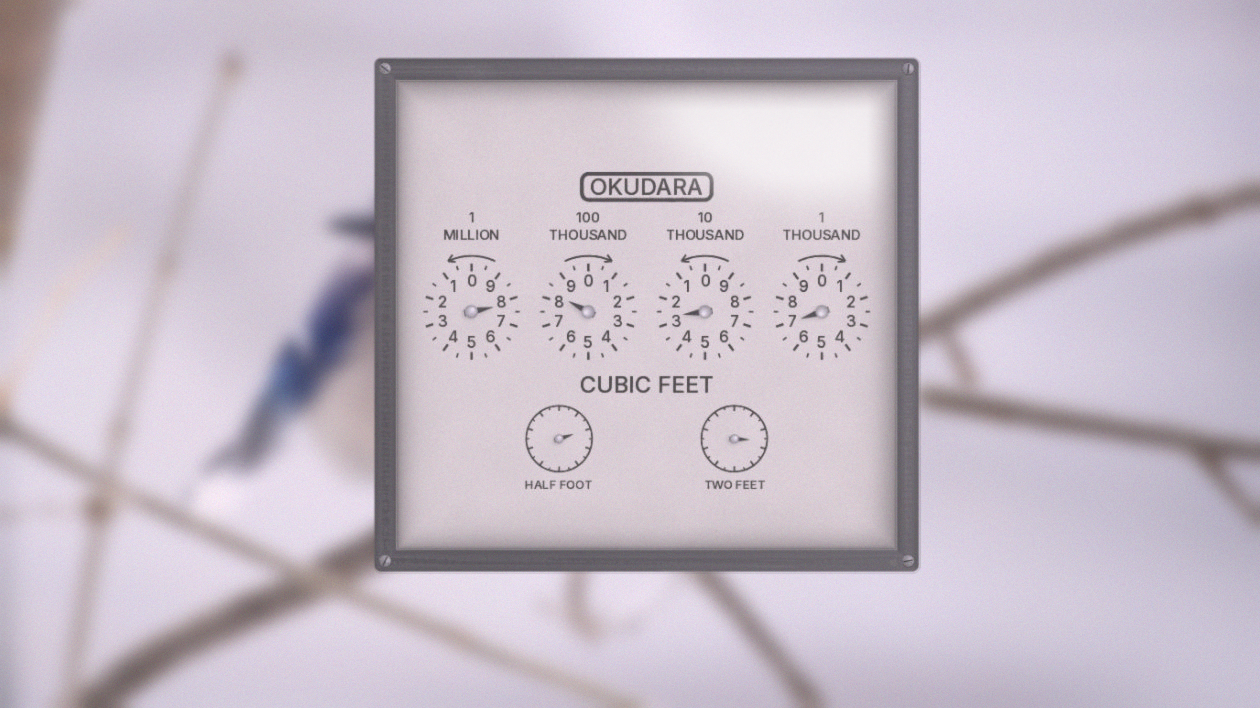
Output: 782700,ft³
